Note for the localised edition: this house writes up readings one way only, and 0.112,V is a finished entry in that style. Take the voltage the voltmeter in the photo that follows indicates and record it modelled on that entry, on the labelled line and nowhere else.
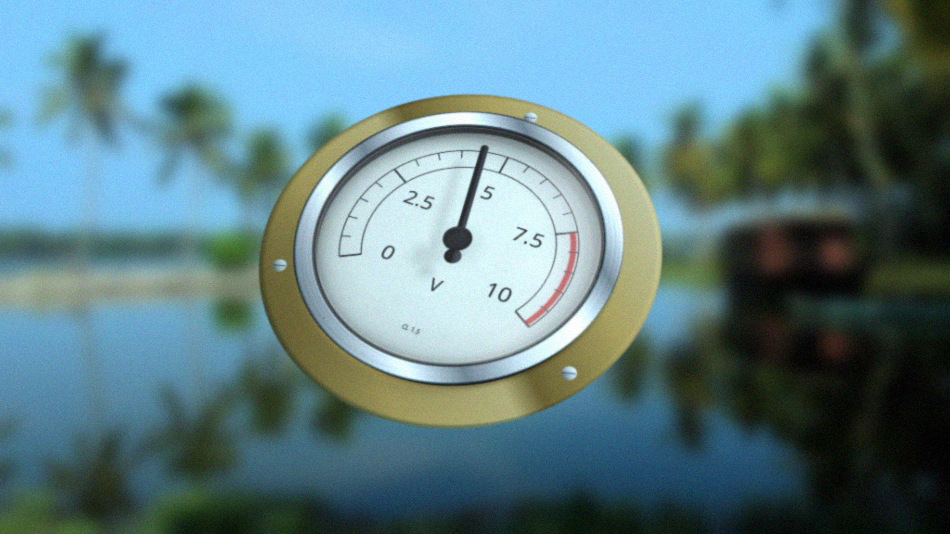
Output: 4.5,V
